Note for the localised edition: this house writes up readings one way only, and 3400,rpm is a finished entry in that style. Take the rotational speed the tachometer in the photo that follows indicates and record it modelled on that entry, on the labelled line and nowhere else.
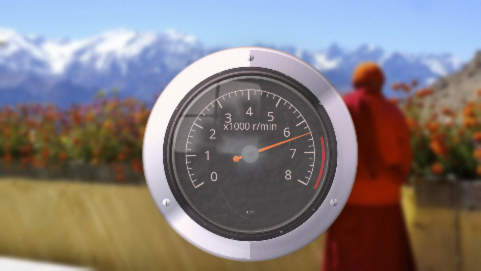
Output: 6400,rpm
